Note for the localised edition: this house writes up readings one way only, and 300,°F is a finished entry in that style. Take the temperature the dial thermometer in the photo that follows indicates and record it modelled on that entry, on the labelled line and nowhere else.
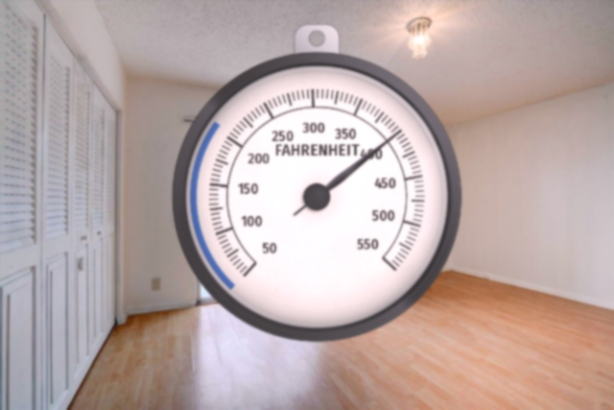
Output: 400,°F
